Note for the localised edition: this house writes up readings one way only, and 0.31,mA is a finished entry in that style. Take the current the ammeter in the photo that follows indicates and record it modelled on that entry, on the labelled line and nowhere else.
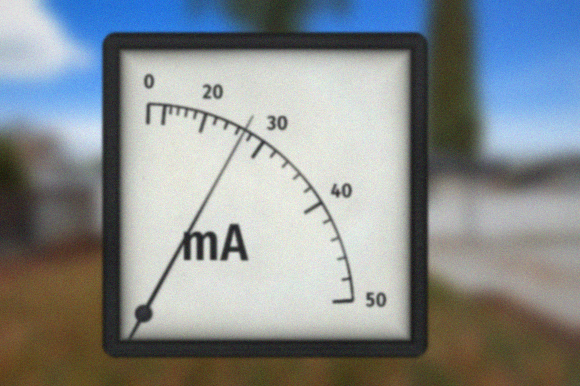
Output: 27,mA
